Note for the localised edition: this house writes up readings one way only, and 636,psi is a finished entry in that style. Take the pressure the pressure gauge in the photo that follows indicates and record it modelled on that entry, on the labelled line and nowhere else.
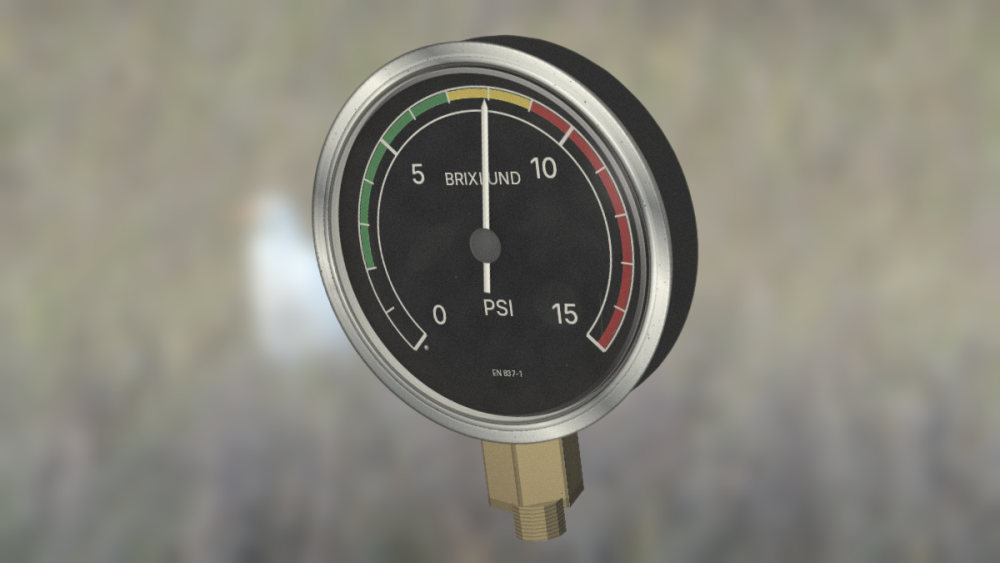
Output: 8,psi
